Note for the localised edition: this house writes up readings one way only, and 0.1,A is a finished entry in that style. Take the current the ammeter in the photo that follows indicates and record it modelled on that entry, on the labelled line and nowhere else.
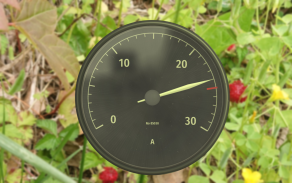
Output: 24,A
